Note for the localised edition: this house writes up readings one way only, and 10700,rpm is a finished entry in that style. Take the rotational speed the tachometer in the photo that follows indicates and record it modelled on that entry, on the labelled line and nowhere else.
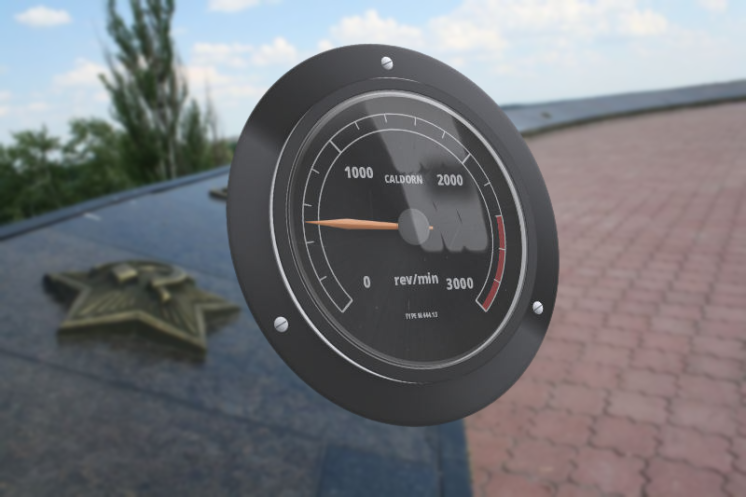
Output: 500,rpm
